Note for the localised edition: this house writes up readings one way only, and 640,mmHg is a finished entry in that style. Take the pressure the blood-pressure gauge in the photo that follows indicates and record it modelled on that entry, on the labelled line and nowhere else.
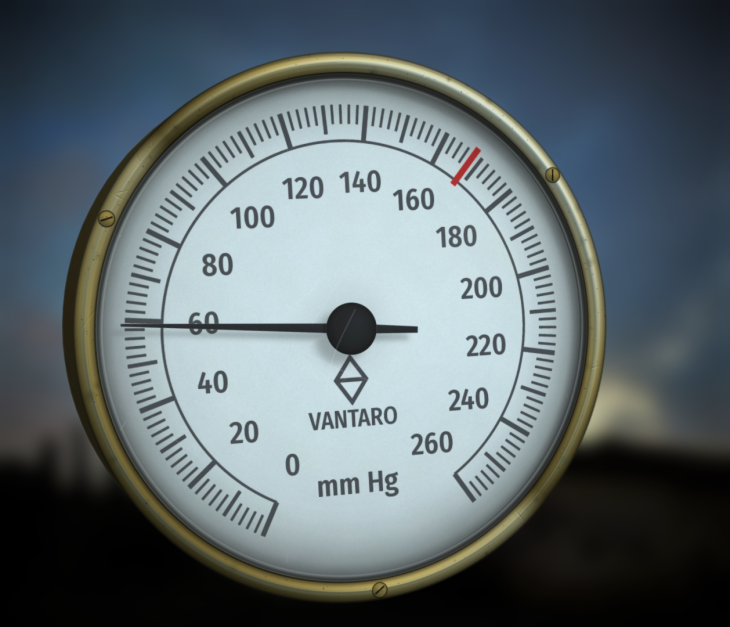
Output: 59,mmHg
